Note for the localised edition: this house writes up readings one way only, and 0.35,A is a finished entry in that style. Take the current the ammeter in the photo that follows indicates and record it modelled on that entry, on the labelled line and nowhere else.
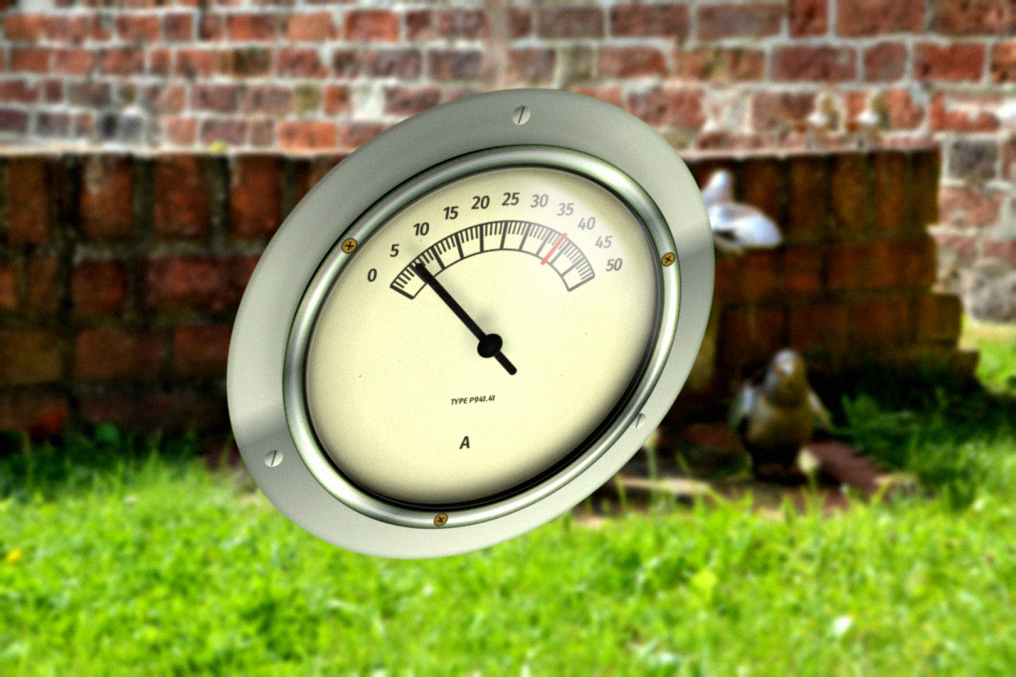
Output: 6,A
